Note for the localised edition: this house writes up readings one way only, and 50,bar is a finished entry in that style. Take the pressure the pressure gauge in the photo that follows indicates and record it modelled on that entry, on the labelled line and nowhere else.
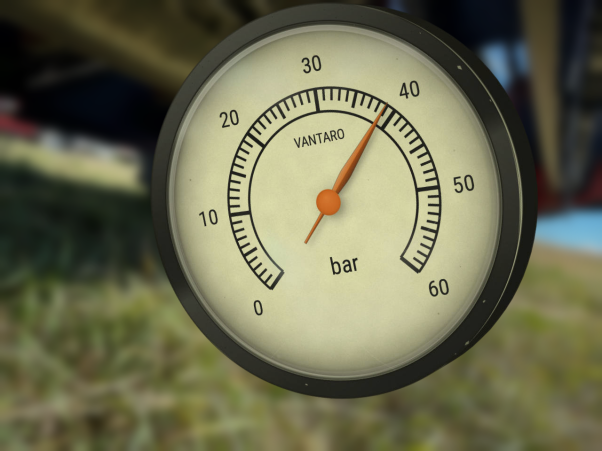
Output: 39,bar
